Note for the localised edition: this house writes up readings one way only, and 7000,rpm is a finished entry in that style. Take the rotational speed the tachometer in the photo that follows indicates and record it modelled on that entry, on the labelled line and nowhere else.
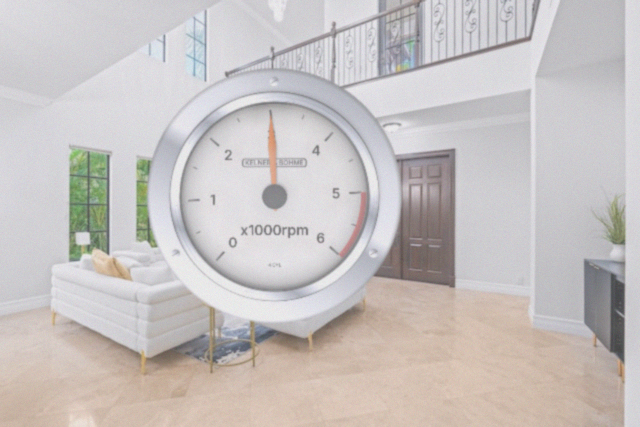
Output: 3000,rpm
